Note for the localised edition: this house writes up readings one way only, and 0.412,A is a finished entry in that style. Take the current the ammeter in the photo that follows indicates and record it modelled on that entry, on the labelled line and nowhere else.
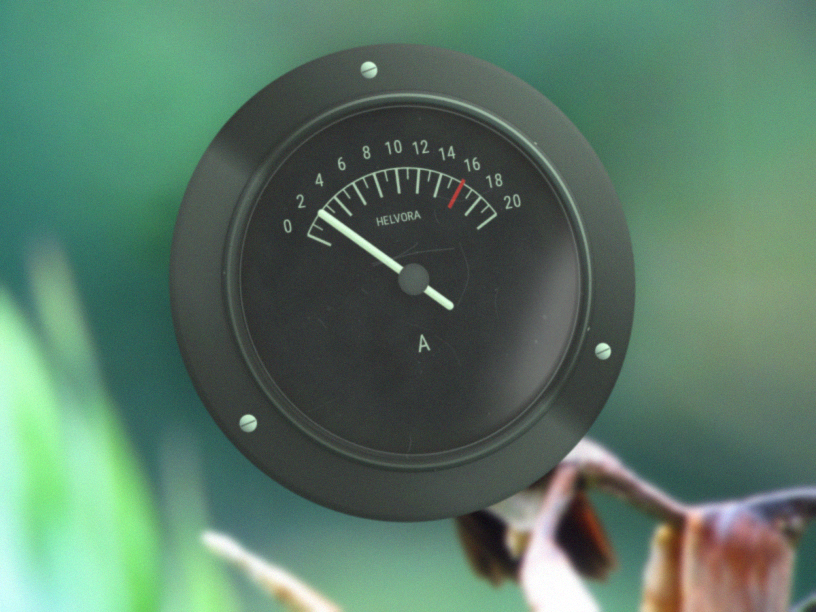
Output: 2,A
